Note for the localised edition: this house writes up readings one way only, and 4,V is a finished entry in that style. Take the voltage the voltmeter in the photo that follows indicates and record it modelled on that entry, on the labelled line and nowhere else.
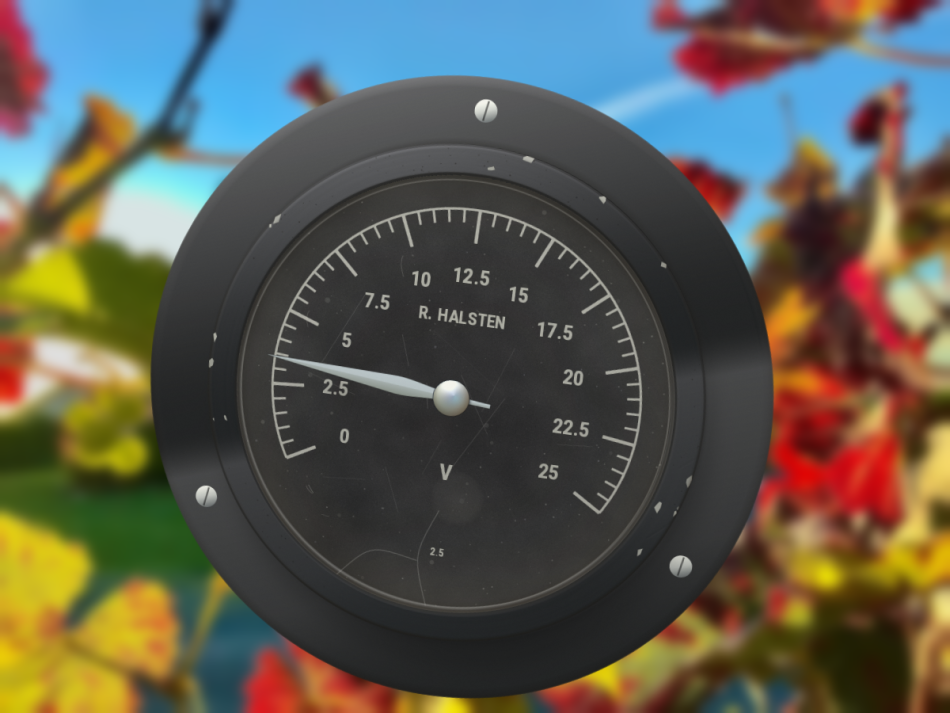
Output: 3.5,V
